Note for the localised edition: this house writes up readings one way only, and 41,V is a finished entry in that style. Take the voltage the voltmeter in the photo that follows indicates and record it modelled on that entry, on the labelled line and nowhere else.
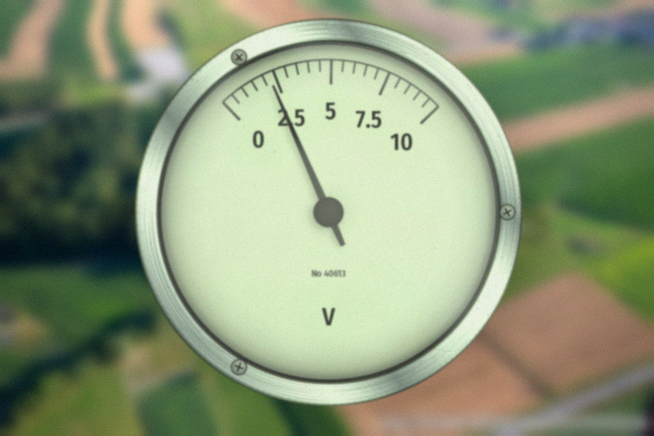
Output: 2.25,V
